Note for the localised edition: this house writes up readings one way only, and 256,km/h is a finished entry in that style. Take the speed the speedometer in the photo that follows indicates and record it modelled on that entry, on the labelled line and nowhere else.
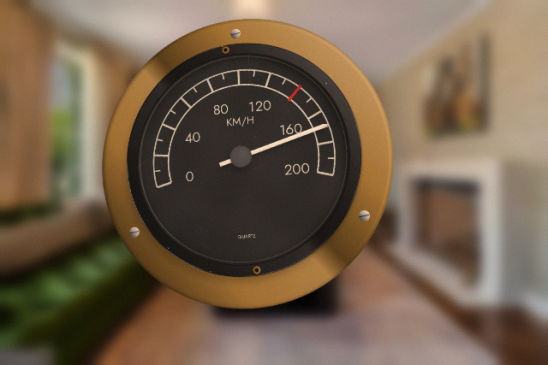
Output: 170,km/h
